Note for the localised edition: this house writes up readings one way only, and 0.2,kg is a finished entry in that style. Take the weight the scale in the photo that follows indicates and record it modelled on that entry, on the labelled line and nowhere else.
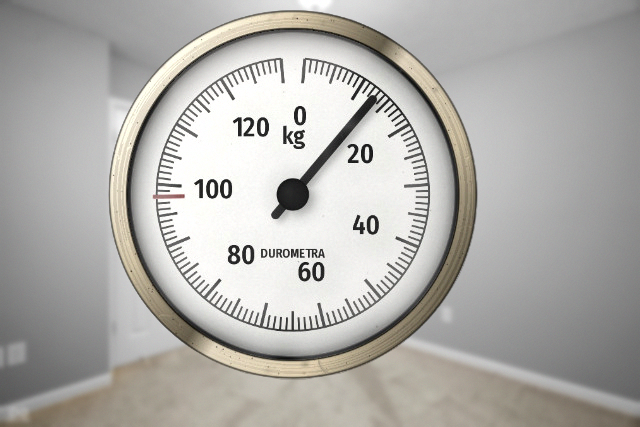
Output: 13,kg
